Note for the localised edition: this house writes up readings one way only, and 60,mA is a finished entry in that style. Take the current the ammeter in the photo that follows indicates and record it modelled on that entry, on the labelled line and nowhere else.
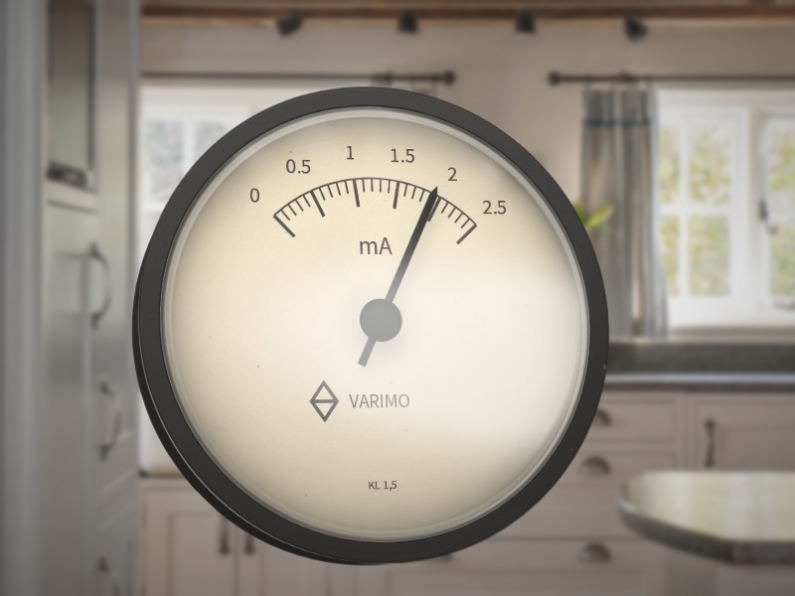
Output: 1.9,mA
